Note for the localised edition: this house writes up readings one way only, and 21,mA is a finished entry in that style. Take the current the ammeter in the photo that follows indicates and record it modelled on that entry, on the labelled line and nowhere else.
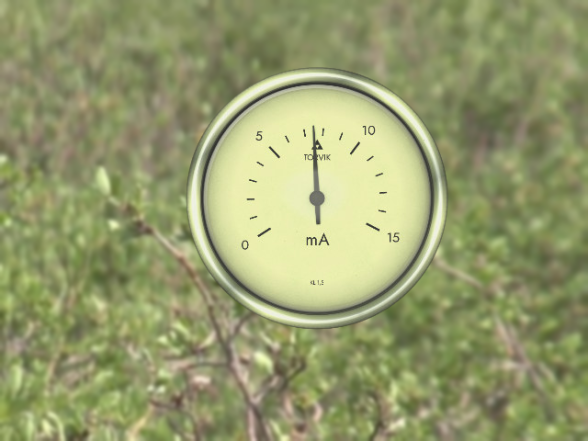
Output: 7.5,mA
